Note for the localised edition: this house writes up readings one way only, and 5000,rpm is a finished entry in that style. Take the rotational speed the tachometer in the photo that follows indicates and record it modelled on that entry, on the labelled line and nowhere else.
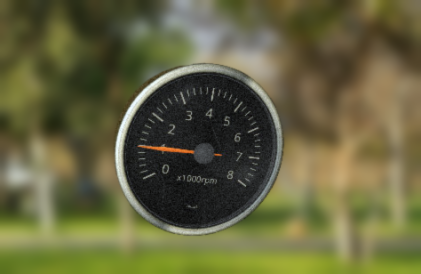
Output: 1000,rpm
